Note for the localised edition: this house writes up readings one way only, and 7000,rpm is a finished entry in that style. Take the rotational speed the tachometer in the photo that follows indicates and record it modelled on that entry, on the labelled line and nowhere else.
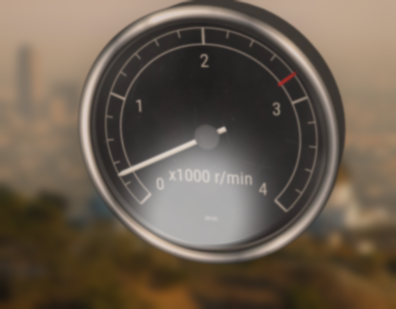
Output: 300,rpm
